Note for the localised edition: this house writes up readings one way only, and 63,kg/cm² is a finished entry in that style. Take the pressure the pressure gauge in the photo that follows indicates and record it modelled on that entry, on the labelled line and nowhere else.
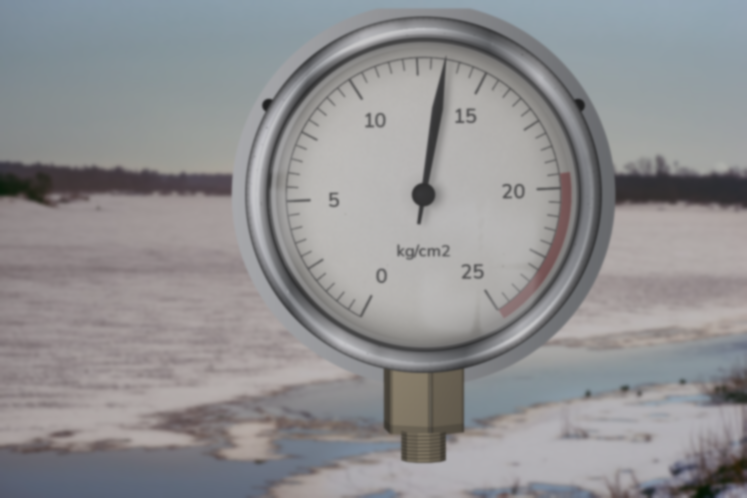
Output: 13.5,kg/cm²
